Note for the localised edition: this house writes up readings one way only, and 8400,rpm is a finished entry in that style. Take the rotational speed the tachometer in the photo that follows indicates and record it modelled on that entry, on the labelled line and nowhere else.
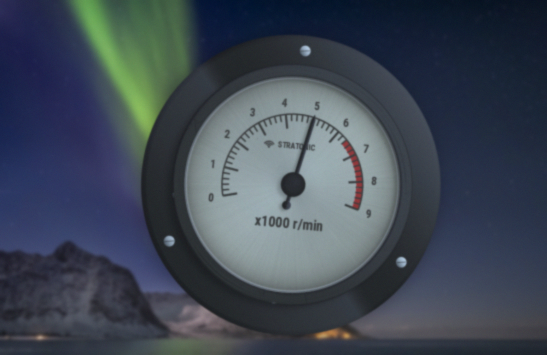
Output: 5000,rpm
